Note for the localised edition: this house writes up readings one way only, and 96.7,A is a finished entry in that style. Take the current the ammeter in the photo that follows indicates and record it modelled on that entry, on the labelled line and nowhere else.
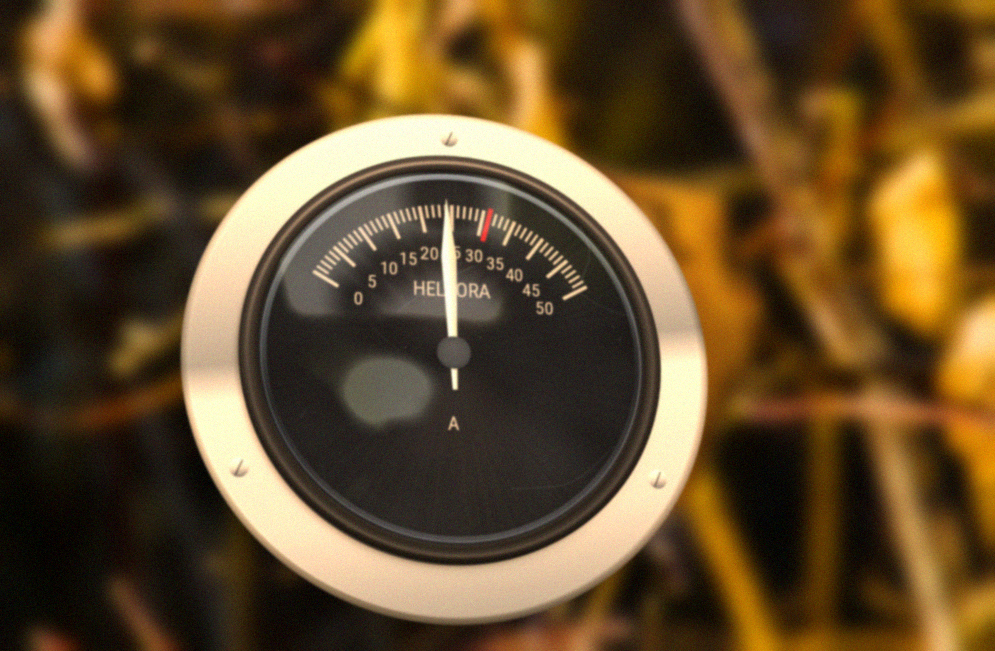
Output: 24,A
